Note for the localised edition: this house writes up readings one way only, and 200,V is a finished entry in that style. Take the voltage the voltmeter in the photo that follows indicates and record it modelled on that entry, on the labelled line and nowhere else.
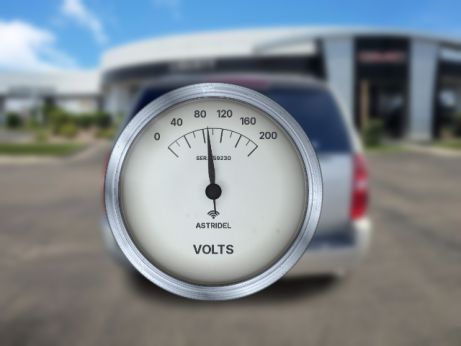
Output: 90,V
